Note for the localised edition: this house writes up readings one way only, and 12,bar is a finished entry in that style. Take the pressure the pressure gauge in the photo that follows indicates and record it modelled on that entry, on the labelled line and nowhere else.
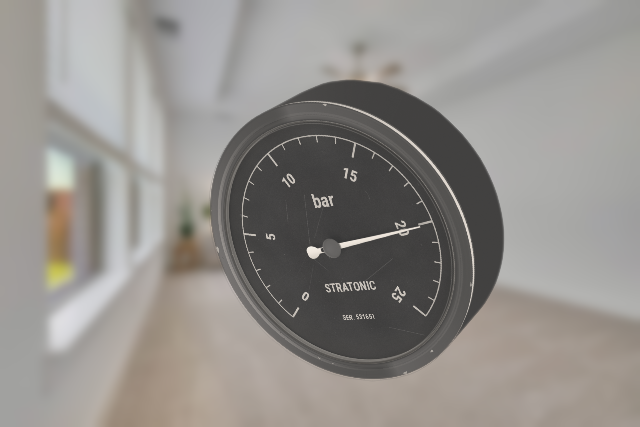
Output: 20,bar
